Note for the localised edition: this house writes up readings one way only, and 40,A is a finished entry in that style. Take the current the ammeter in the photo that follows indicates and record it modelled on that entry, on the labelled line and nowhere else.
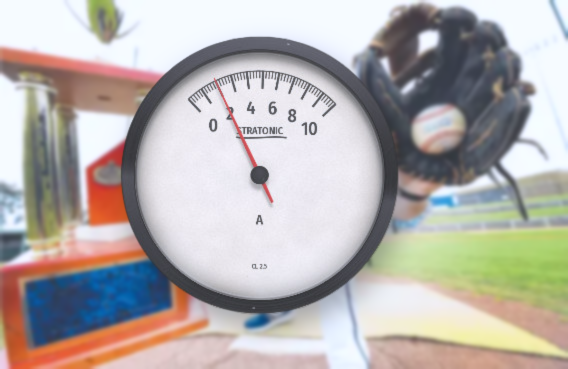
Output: 2,A
